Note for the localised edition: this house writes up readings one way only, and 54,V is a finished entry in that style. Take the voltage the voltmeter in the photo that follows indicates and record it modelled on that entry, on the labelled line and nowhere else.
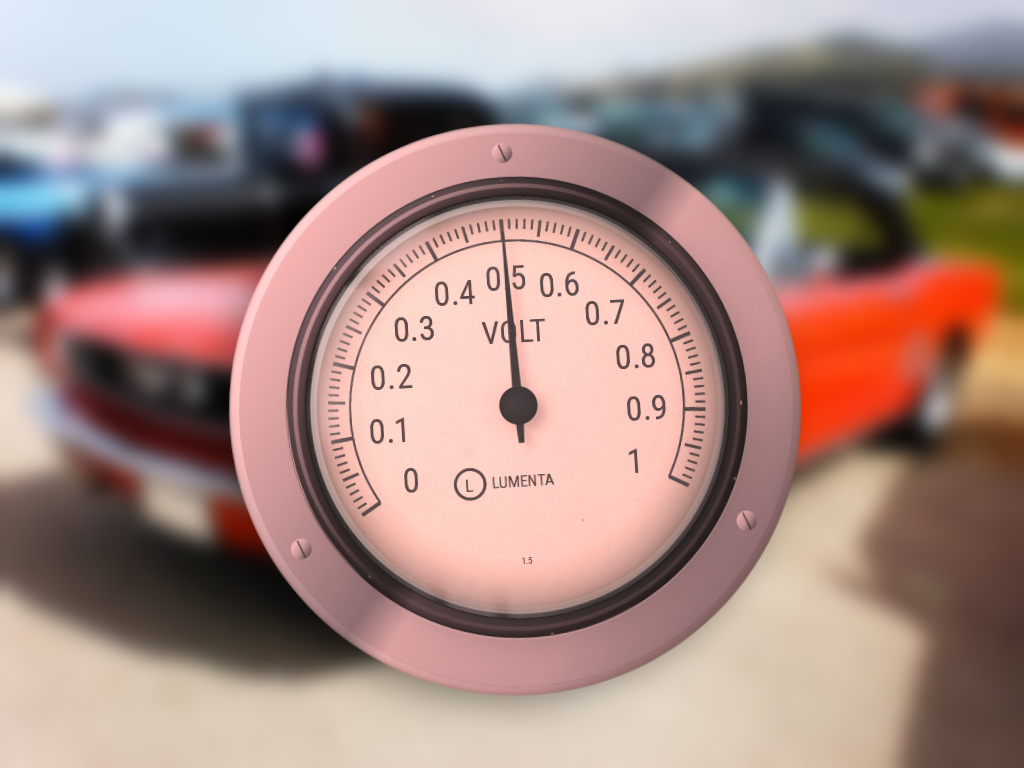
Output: 0.5,V
